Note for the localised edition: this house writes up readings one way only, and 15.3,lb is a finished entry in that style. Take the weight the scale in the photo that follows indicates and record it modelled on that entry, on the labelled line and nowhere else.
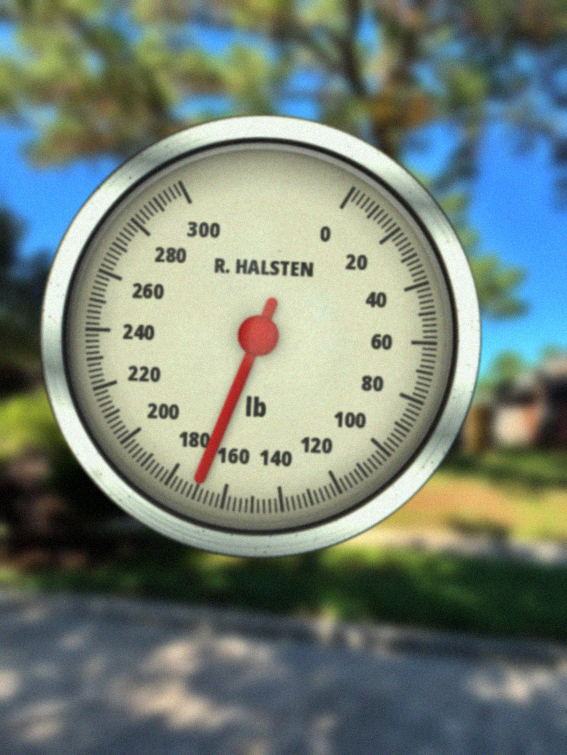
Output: 170,lb
